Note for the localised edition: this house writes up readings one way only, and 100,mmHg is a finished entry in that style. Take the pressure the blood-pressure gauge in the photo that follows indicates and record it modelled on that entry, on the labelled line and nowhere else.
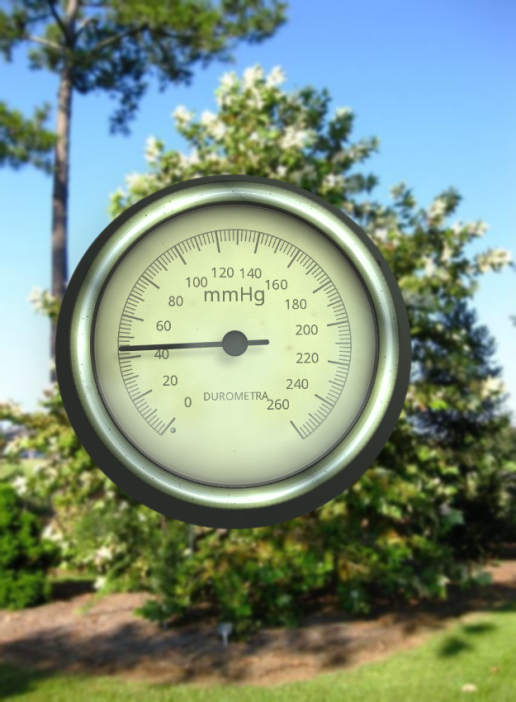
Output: 44,mmHg
